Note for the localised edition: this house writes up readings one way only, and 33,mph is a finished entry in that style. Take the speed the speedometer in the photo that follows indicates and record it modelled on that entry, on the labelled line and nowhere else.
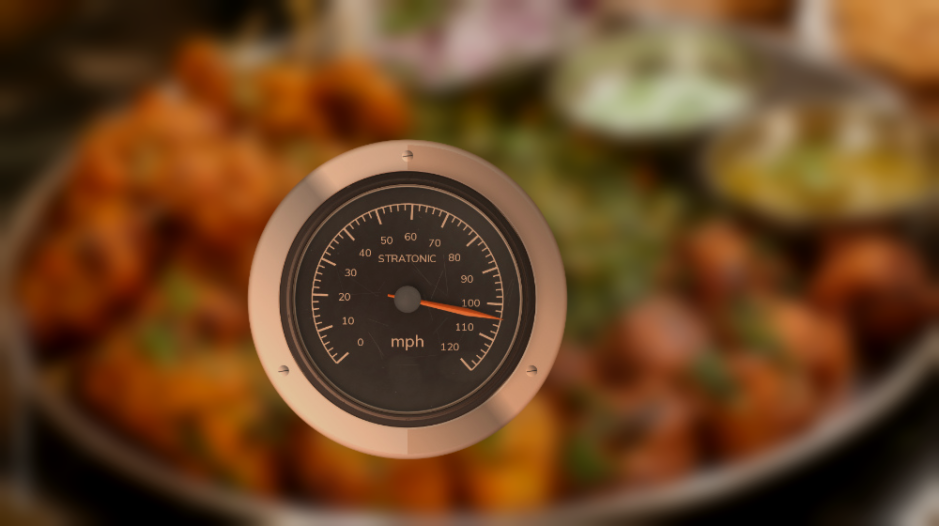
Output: 104,mph
